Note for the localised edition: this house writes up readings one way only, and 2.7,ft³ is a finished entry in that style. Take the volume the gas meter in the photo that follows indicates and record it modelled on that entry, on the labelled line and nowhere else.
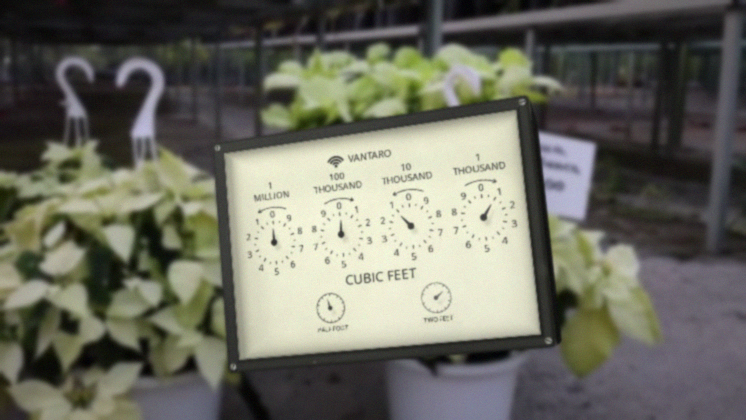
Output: 1100,ft³
